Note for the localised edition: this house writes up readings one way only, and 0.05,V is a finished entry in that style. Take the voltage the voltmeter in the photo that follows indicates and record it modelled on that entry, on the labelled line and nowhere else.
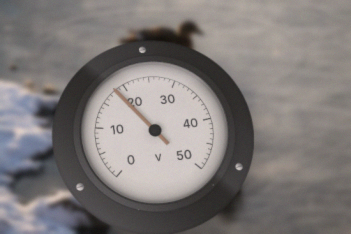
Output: 18,V
